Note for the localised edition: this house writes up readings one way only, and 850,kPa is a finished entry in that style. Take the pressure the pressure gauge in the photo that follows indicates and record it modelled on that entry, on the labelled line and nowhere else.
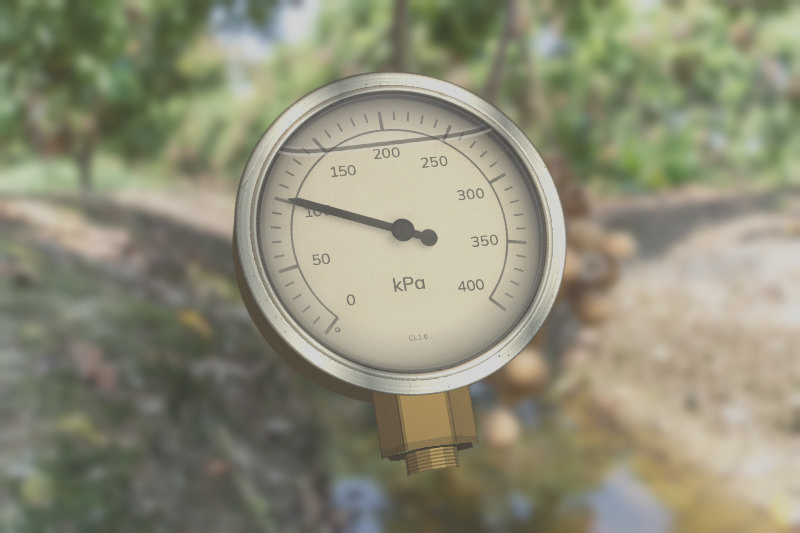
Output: 100,kPa
